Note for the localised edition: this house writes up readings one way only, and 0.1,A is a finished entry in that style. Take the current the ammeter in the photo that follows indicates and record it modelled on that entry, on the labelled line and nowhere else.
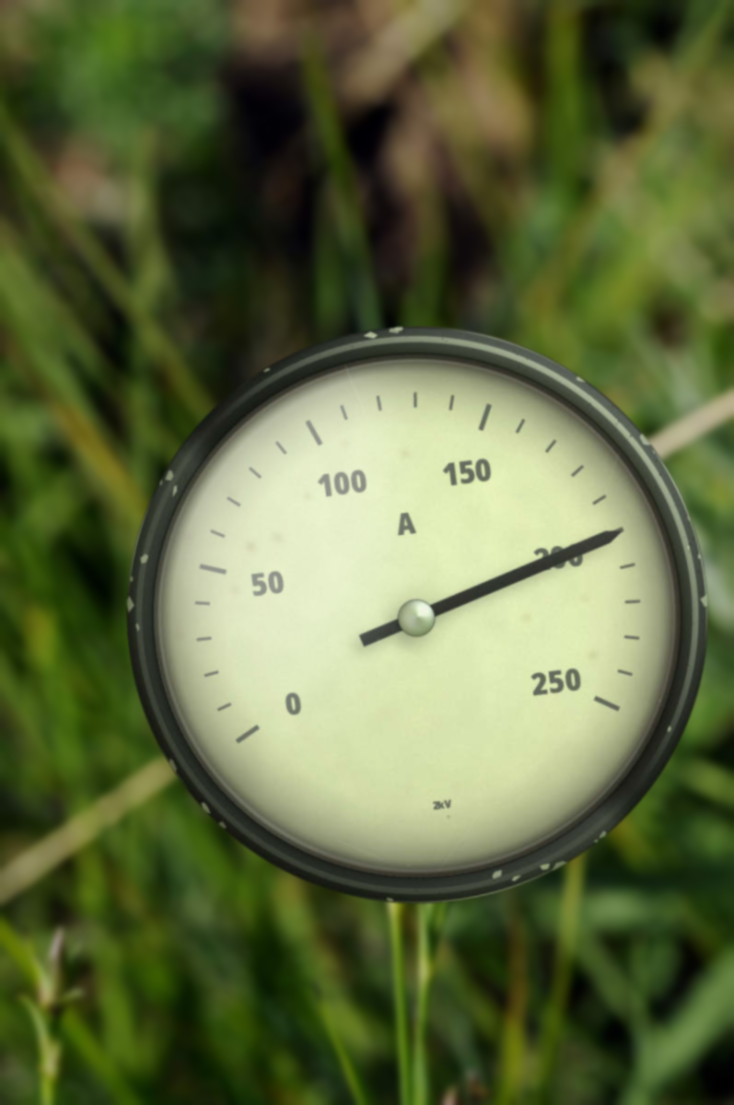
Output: 200,A
